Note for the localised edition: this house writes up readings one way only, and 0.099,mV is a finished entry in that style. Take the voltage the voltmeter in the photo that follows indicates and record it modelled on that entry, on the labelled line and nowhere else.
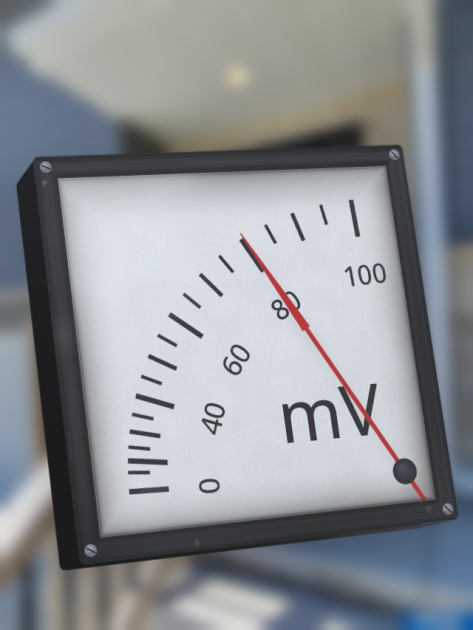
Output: 80,mV
